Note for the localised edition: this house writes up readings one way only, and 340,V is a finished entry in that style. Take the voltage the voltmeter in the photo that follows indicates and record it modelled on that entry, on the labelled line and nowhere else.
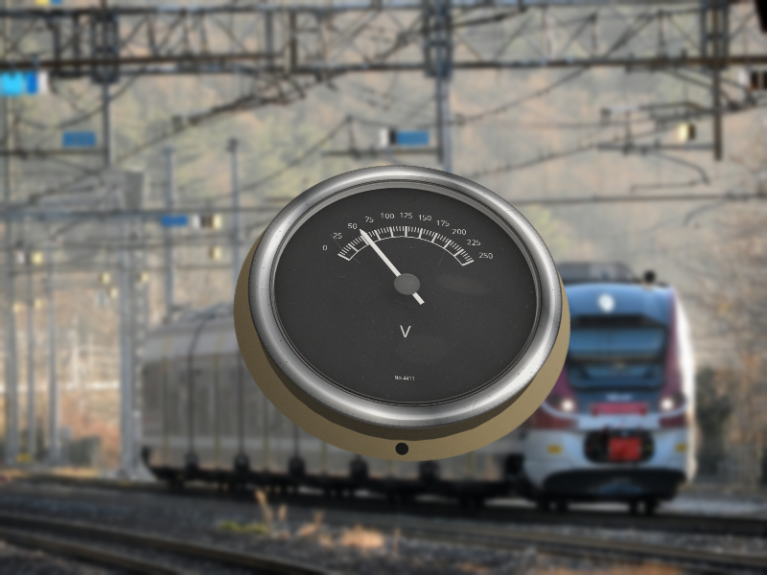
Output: 50,V
